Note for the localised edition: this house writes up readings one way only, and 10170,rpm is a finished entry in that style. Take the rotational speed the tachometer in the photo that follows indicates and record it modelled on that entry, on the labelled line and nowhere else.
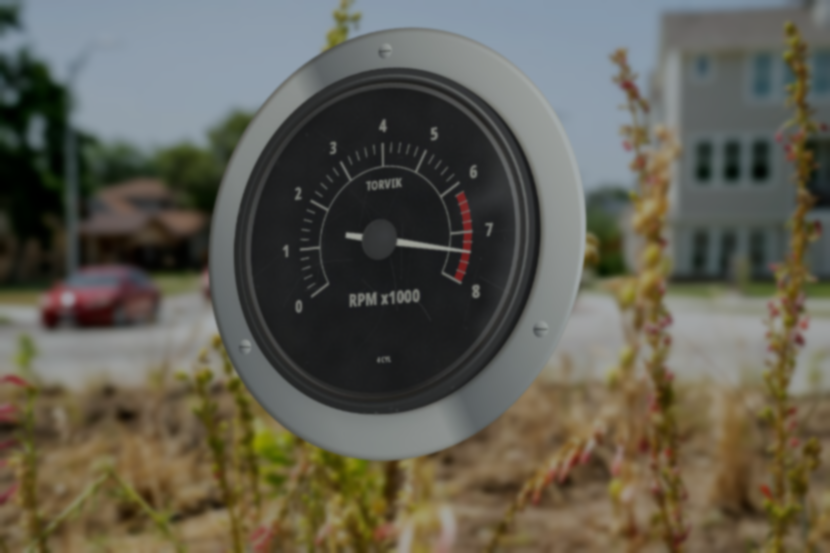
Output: 7400,rpm
